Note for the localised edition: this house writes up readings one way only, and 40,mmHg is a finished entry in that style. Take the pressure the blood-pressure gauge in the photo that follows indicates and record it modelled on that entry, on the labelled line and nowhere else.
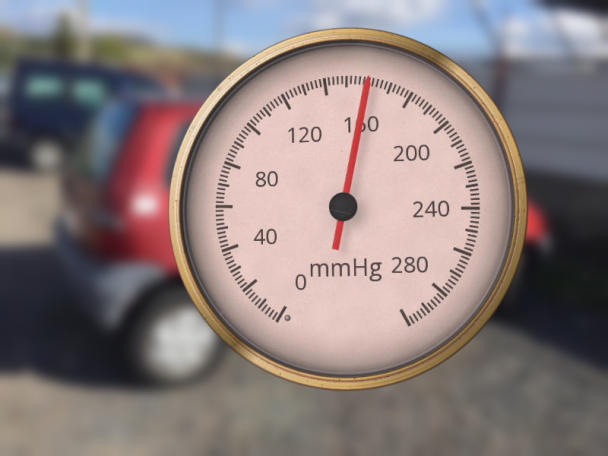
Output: 160,mmHg
